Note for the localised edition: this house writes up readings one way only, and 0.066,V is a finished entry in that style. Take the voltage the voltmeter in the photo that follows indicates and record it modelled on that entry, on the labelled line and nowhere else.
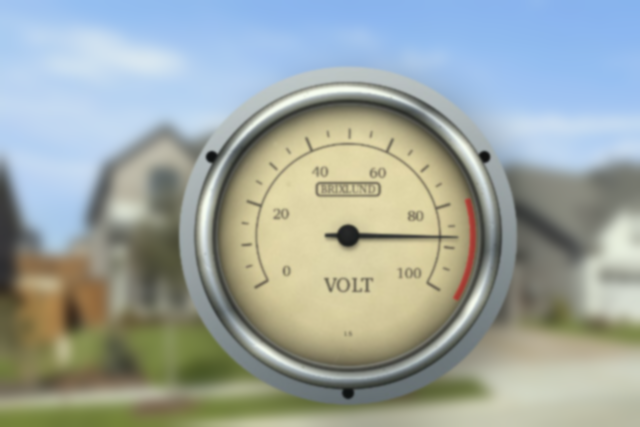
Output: 87.5,V
